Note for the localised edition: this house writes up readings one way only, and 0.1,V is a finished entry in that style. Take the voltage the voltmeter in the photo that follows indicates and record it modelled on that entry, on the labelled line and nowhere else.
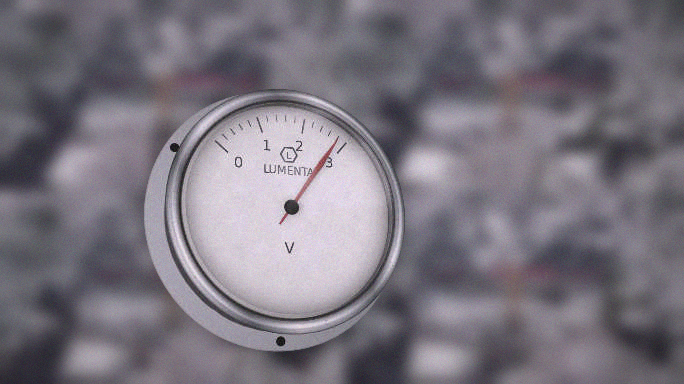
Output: 2.8,V
